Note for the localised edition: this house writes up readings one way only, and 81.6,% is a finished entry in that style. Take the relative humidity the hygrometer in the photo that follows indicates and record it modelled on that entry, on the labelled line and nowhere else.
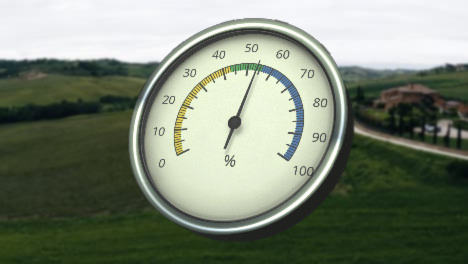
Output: 55,%
